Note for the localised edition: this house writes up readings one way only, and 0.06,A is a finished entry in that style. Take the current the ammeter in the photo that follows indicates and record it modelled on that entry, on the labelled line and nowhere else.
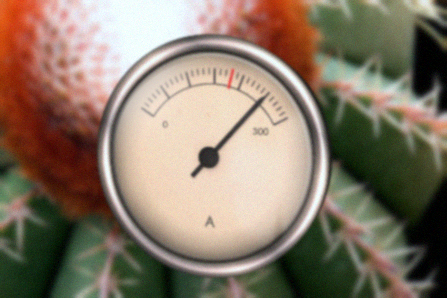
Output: 250,A
